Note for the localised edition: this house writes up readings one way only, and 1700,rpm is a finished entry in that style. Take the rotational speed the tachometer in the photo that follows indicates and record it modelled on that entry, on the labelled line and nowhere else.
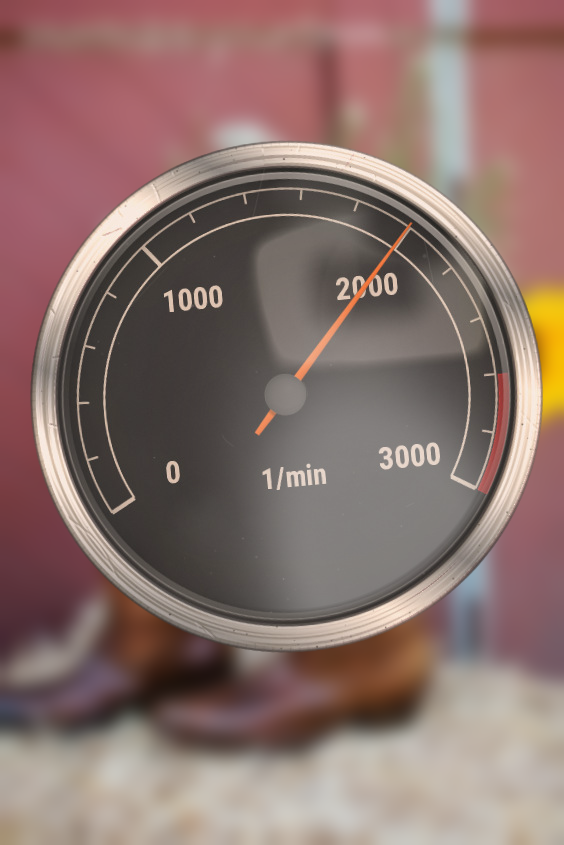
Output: 2000,rpm
